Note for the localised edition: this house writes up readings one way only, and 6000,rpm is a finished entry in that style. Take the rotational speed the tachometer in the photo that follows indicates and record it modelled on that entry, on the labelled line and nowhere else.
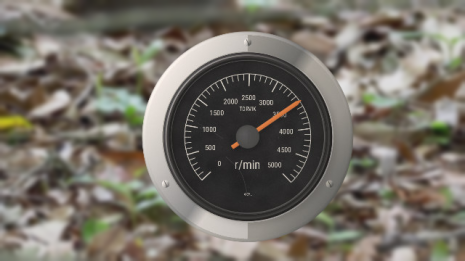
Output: 3500,rpm
